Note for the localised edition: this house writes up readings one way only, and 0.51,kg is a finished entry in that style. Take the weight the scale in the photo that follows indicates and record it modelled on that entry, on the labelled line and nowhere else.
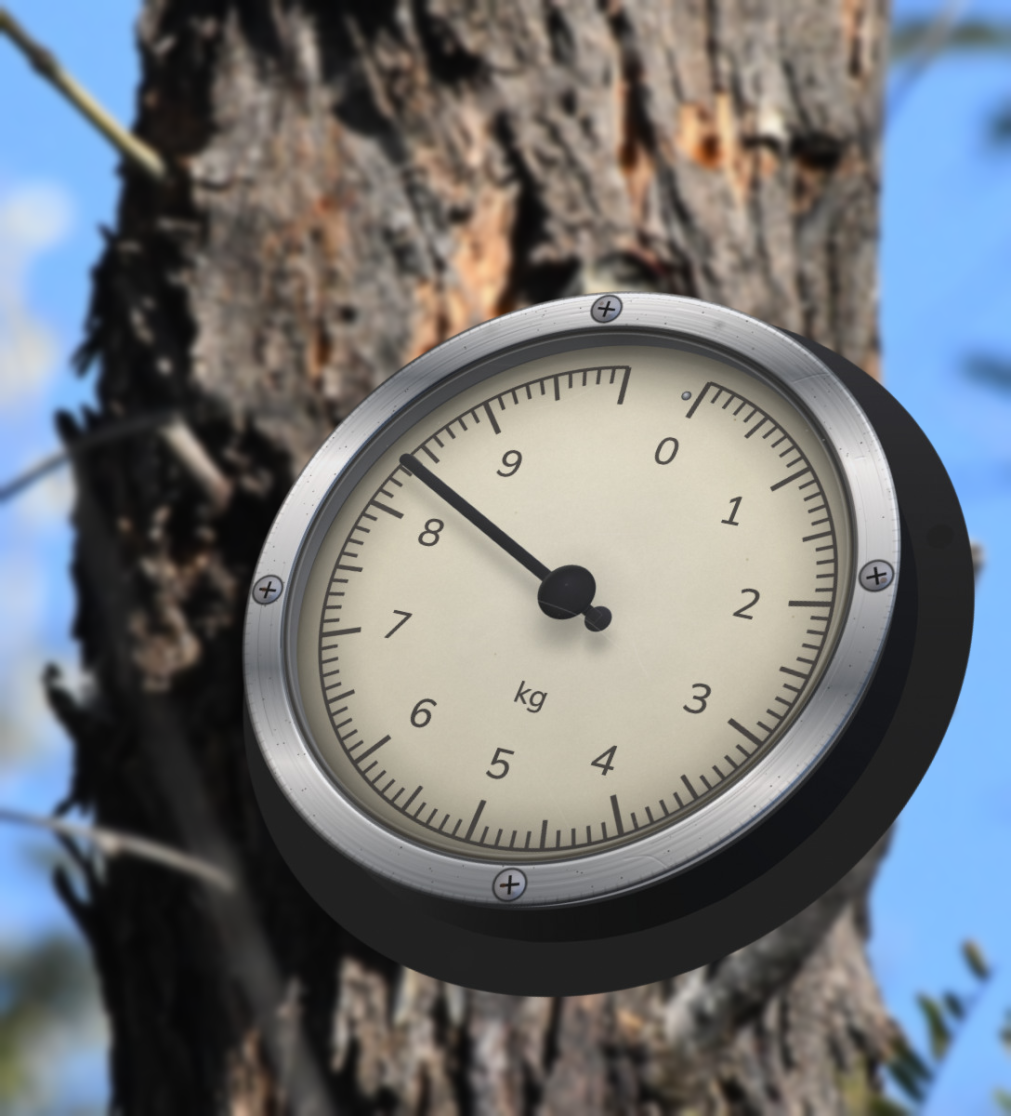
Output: 8.35,kg
